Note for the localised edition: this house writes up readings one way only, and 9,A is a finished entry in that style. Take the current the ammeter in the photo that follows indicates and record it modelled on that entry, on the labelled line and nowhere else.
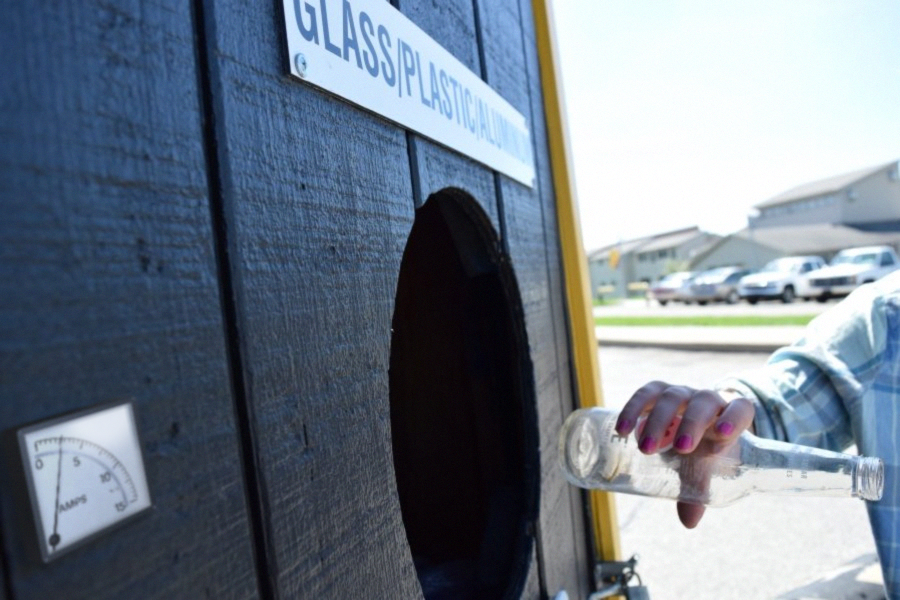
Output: 2.5,A
